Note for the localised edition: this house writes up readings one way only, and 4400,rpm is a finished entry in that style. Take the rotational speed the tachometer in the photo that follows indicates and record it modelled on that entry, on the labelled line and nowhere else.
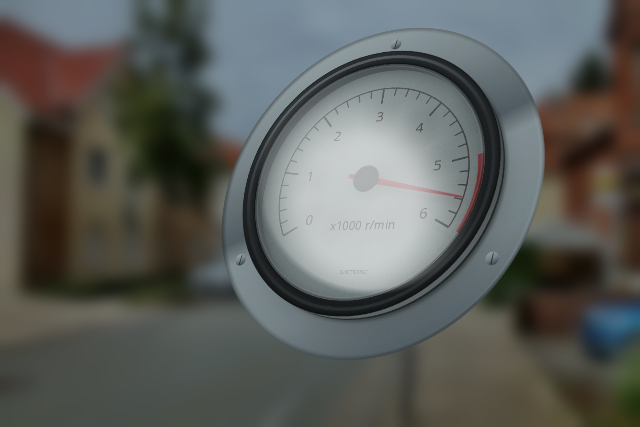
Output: 5600,rpm
